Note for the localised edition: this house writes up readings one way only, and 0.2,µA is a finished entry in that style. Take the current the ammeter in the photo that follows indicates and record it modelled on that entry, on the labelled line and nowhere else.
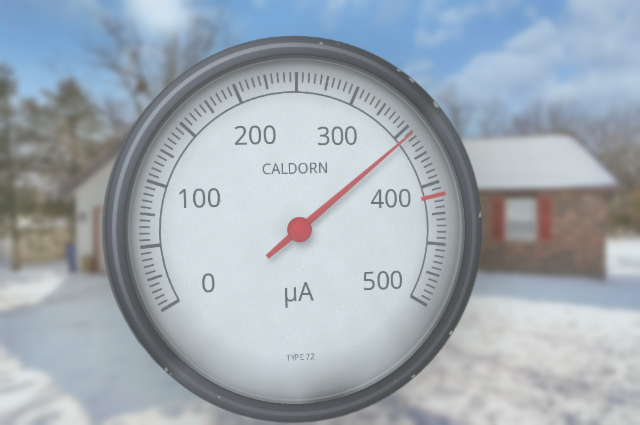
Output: 355,µA
